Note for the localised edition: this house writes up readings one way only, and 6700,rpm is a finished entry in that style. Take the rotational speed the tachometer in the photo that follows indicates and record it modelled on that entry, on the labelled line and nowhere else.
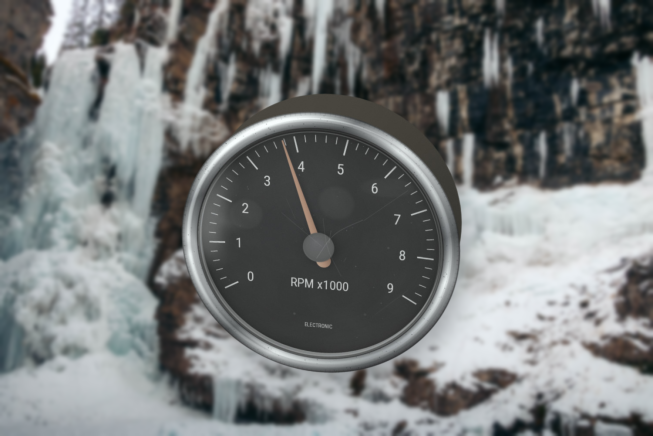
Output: 3800,rpm
